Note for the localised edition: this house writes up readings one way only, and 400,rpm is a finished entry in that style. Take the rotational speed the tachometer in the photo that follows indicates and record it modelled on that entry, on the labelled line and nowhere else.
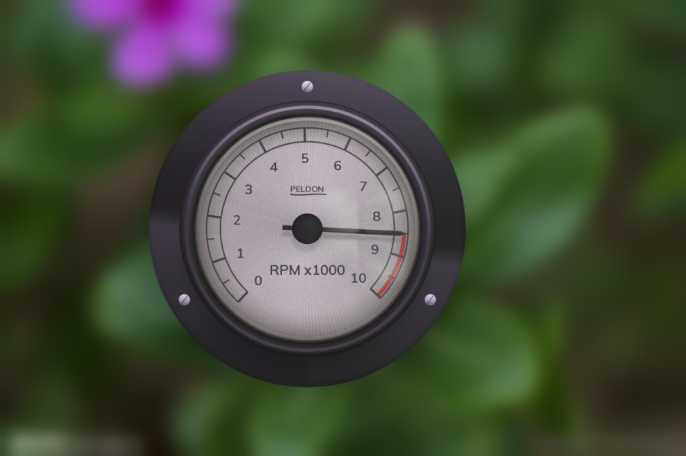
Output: 8500,rpm
